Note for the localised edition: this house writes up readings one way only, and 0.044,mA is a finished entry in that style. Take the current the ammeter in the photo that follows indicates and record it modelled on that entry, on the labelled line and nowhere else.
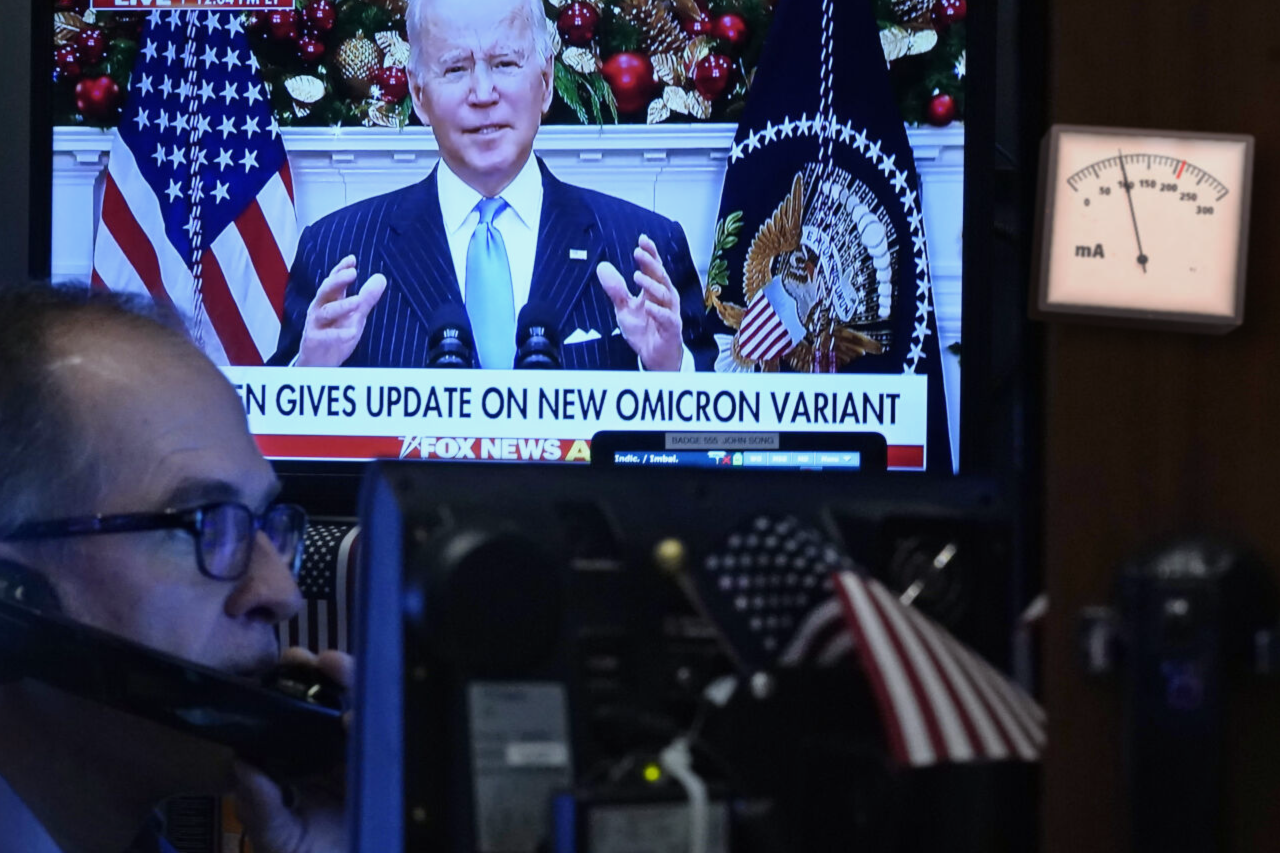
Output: 100,mA
